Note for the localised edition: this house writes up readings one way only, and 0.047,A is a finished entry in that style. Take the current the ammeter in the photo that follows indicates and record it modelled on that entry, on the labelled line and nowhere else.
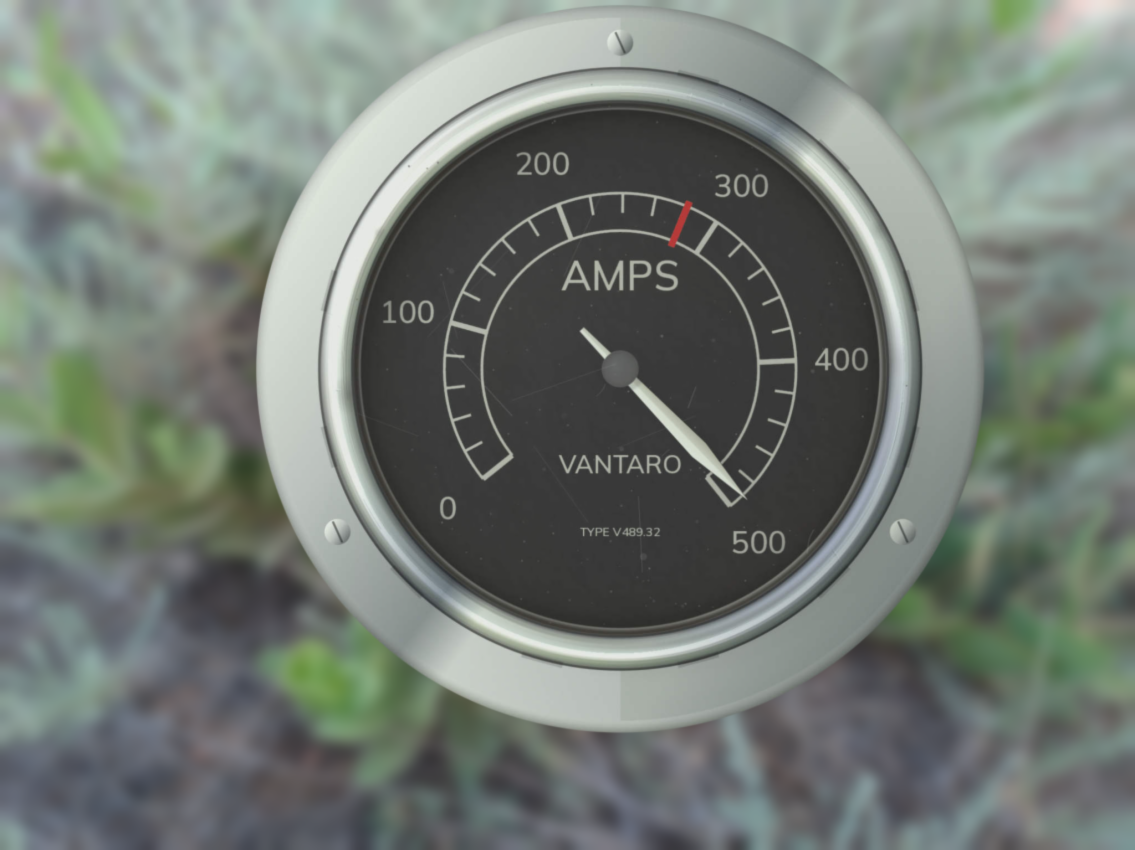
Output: 490,A
